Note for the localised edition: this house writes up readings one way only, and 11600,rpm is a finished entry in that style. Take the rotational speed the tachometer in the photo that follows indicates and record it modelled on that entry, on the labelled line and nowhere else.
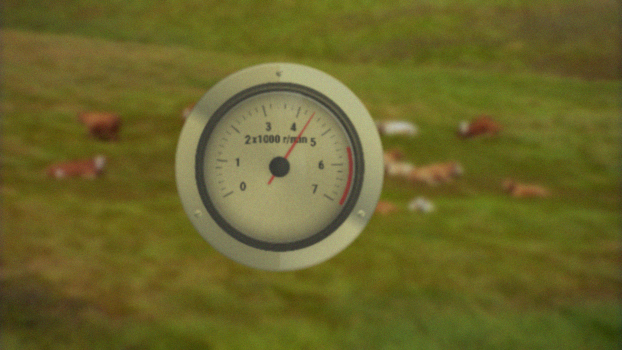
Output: 4400,rpm
